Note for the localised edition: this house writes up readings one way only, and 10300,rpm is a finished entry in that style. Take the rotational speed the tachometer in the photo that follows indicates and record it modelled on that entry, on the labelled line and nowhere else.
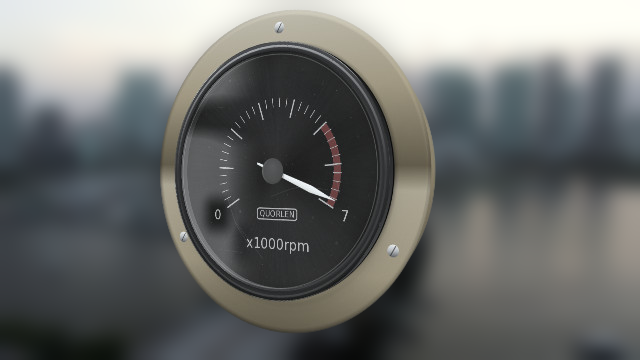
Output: 6800,rpm
